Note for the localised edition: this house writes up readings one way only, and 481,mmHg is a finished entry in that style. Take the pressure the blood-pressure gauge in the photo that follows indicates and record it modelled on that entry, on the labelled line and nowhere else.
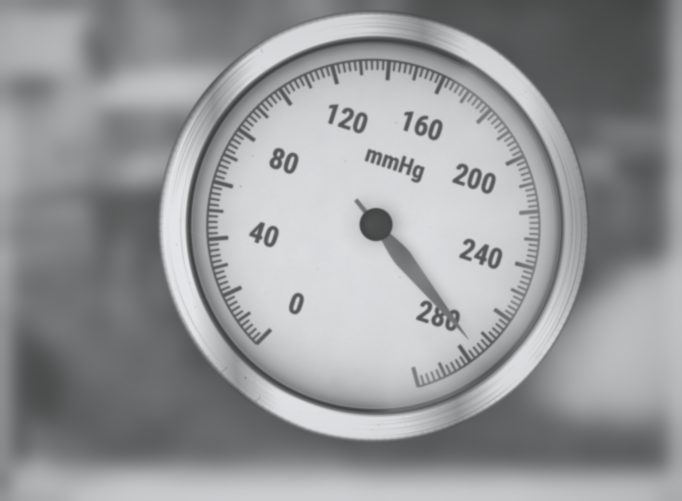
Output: 276,mmHg
